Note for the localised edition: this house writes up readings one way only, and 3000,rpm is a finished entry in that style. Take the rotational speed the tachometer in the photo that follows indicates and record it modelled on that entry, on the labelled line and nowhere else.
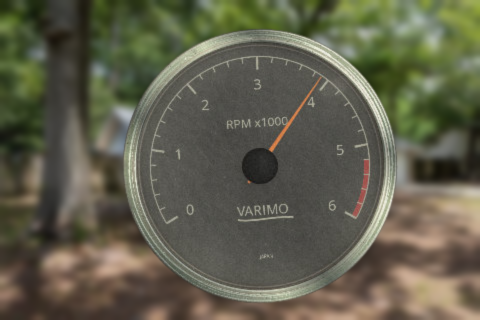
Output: 3900,rpm
